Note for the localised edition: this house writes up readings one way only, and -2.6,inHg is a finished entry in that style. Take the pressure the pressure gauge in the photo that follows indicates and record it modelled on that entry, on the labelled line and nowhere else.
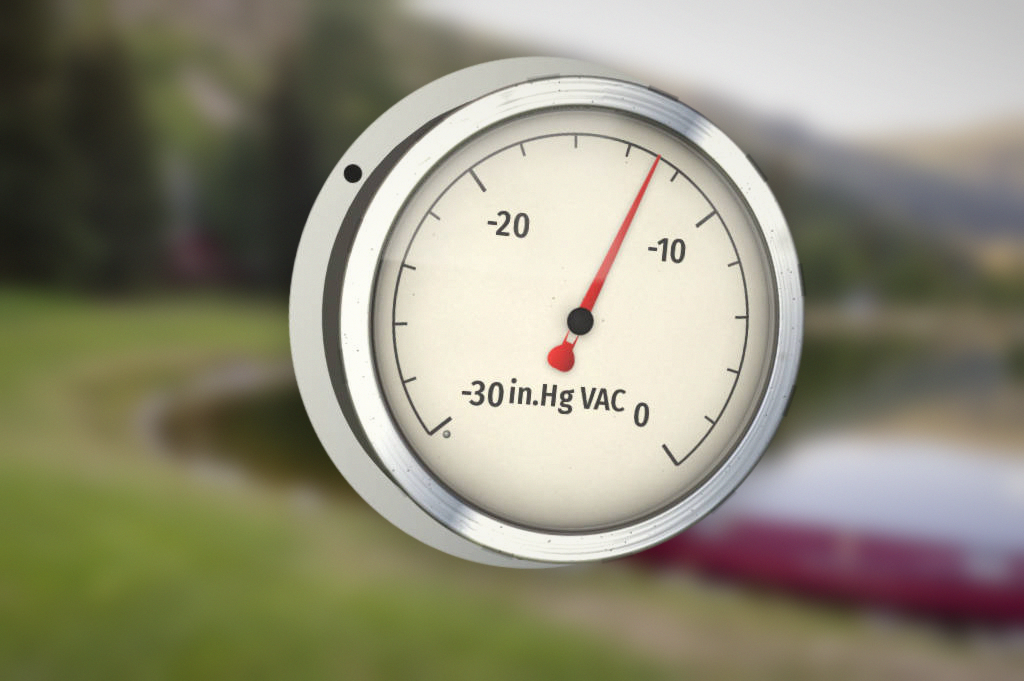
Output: -13,inHg
